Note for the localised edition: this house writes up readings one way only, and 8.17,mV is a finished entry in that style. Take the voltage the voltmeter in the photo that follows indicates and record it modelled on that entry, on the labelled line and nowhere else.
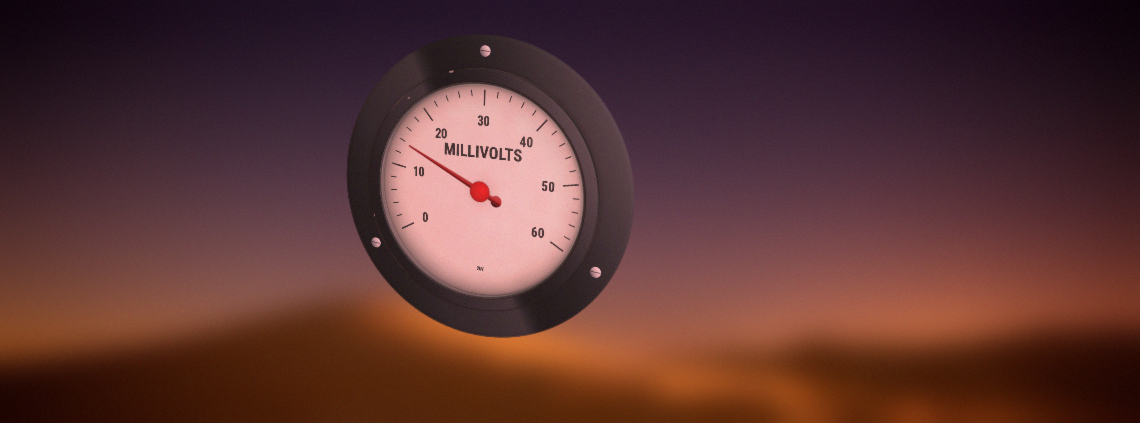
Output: 14,mV
